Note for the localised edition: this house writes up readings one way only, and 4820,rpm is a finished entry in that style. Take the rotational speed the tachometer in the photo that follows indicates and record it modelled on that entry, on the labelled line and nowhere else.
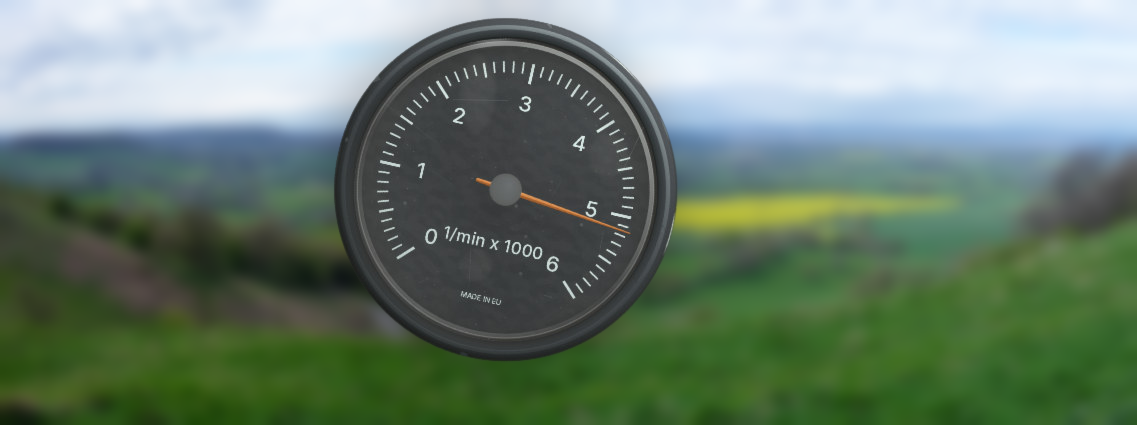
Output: 5150,rpm
